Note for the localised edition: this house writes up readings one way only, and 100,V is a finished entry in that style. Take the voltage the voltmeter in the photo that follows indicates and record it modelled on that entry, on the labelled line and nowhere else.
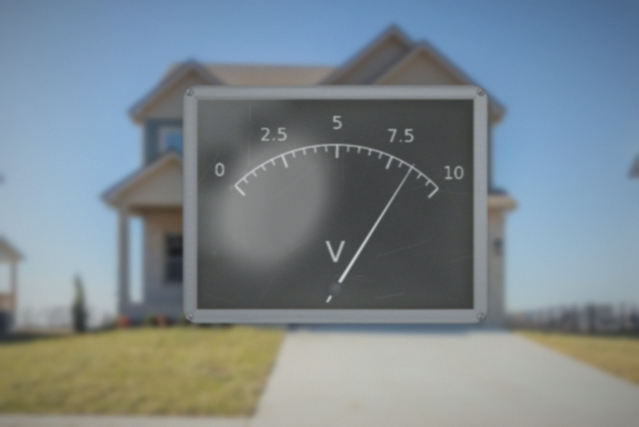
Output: 8.5,V
